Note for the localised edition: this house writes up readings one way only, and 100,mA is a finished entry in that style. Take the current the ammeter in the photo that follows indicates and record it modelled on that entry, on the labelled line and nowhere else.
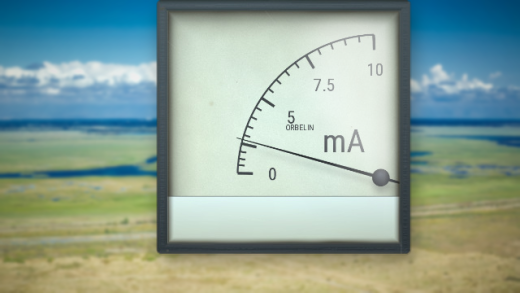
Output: 2.75,mA
